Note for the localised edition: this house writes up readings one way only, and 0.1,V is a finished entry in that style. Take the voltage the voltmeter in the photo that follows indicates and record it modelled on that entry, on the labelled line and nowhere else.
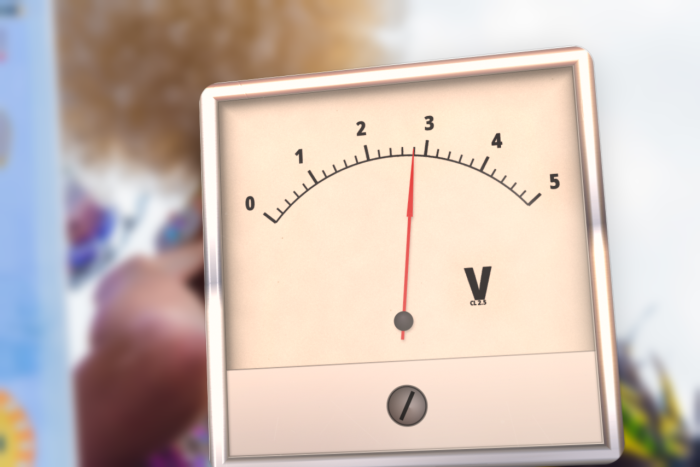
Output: 2.8,V
